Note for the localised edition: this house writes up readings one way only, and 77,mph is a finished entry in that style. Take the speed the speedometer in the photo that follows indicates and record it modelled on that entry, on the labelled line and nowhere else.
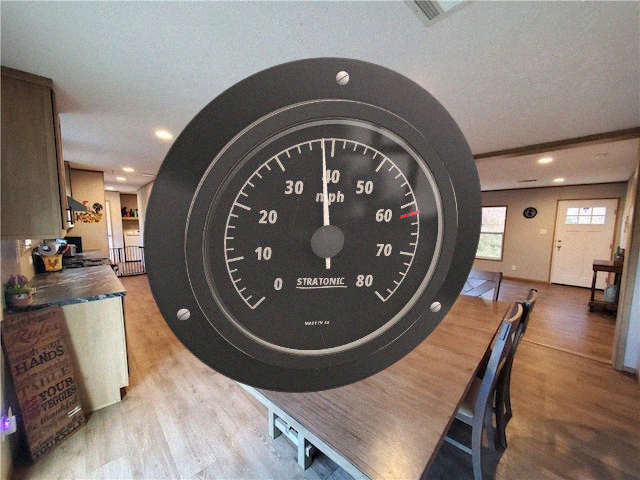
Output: 38,mph
